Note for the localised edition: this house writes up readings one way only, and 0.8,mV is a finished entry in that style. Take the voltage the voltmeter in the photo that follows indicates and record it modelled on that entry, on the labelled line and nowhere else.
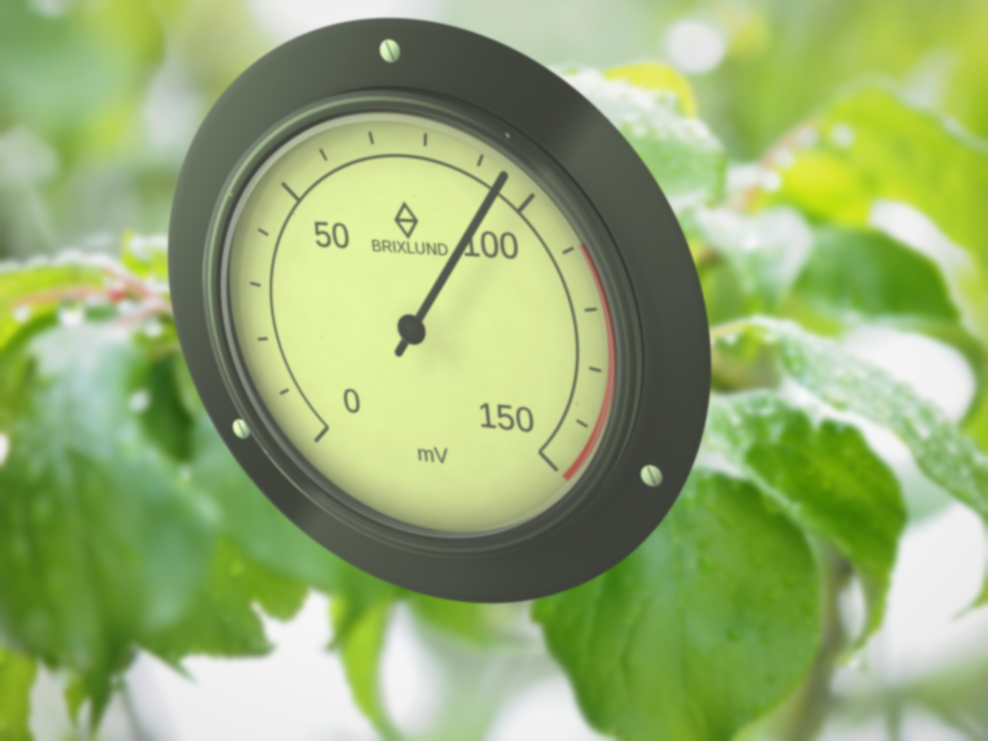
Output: 95,mV
